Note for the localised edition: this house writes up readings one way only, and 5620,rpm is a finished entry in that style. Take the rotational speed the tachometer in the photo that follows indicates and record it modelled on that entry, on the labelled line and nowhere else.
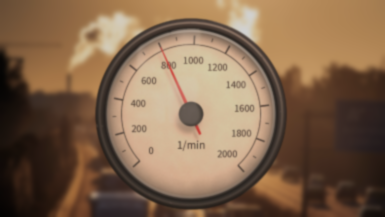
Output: 800,rpm
